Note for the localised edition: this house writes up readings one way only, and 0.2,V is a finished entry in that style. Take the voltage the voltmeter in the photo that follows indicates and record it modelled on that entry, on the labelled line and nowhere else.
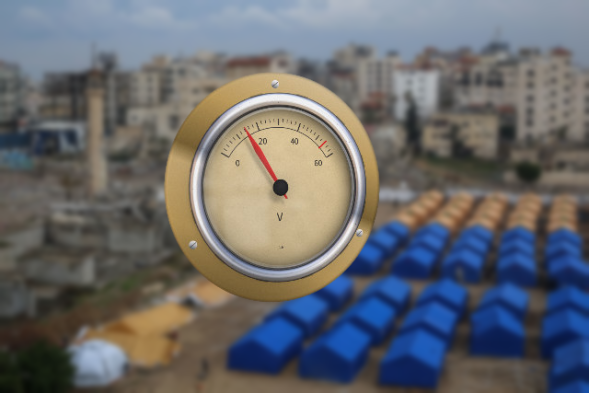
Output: 14,V
